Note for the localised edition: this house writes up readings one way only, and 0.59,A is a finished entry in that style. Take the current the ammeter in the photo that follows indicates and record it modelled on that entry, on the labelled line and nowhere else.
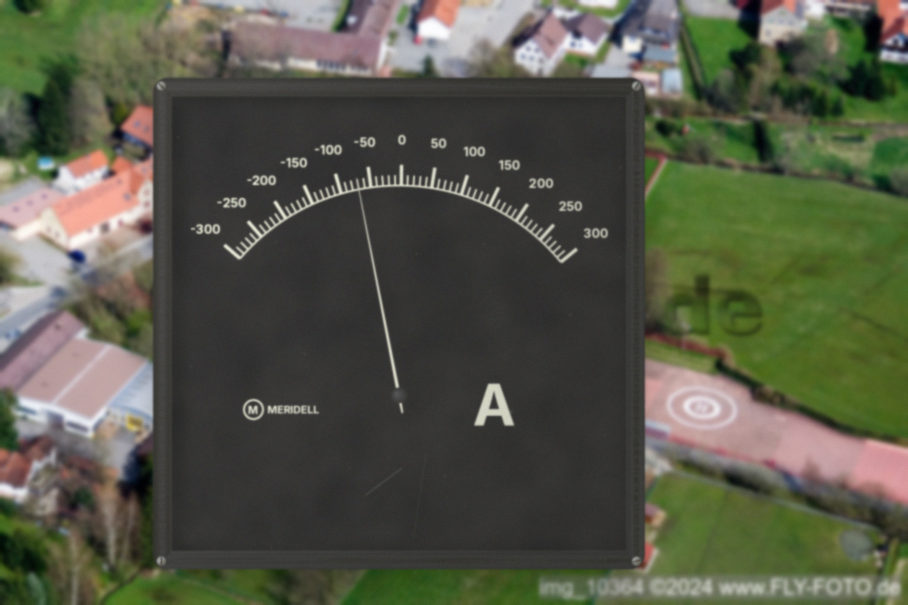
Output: -70,A
